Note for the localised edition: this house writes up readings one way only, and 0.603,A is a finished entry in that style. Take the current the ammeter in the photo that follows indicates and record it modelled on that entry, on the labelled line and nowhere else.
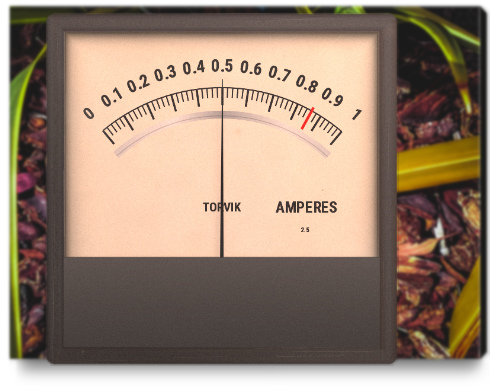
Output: 0.5,A
